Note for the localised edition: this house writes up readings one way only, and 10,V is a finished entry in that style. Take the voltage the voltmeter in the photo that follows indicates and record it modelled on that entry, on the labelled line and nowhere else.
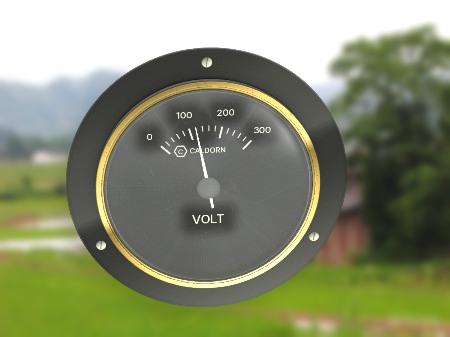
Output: 120,V
